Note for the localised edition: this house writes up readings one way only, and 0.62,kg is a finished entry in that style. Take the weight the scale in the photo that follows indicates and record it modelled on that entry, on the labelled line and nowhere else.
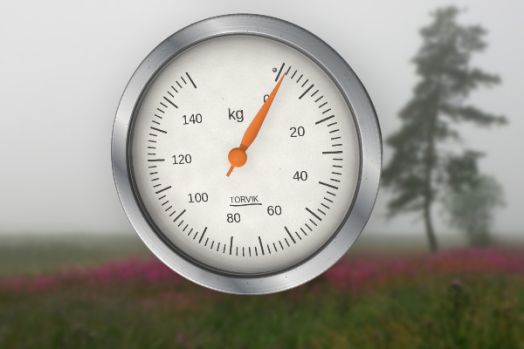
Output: 2,kg
